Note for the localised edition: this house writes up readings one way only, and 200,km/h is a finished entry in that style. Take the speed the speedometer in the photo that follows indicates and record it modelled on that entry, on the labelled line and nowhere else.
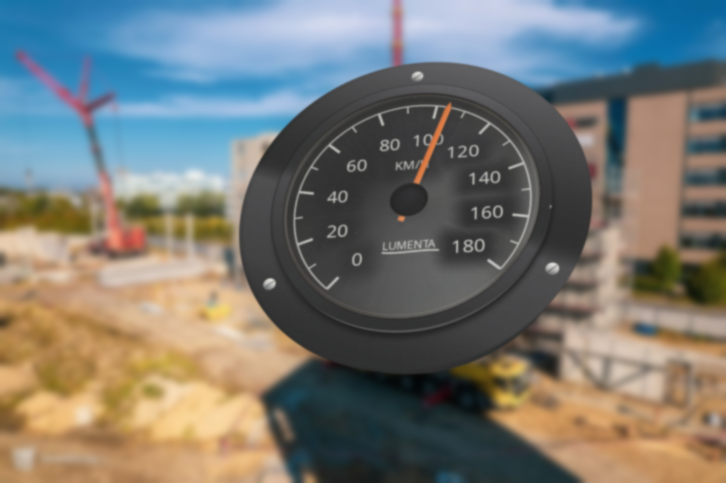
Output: 105,km/h
